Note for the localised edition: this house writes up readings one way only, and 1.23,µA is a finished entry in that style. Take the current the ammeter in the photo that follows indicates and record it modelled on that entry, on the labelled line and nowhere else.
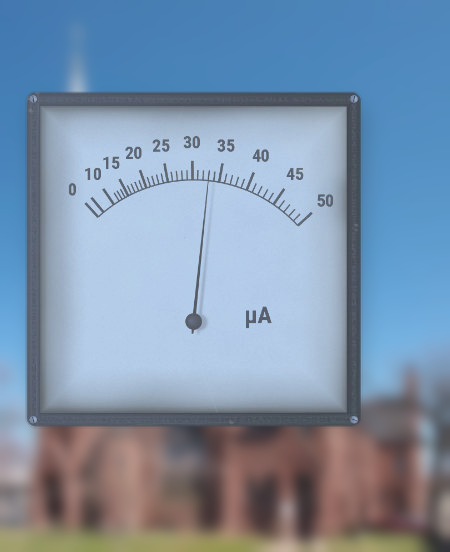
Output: 33,µA
